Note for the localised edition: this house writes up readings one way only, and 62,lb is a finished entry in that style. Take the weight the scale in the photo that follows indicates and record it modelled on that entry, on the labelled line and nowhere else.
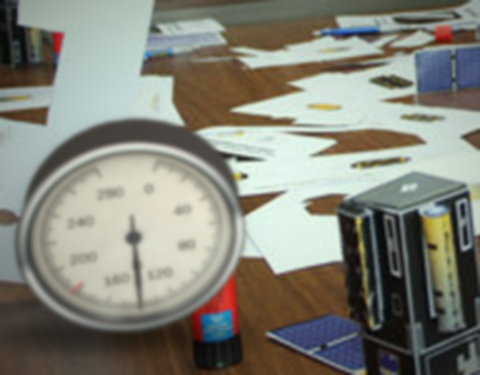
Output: 140,lb
